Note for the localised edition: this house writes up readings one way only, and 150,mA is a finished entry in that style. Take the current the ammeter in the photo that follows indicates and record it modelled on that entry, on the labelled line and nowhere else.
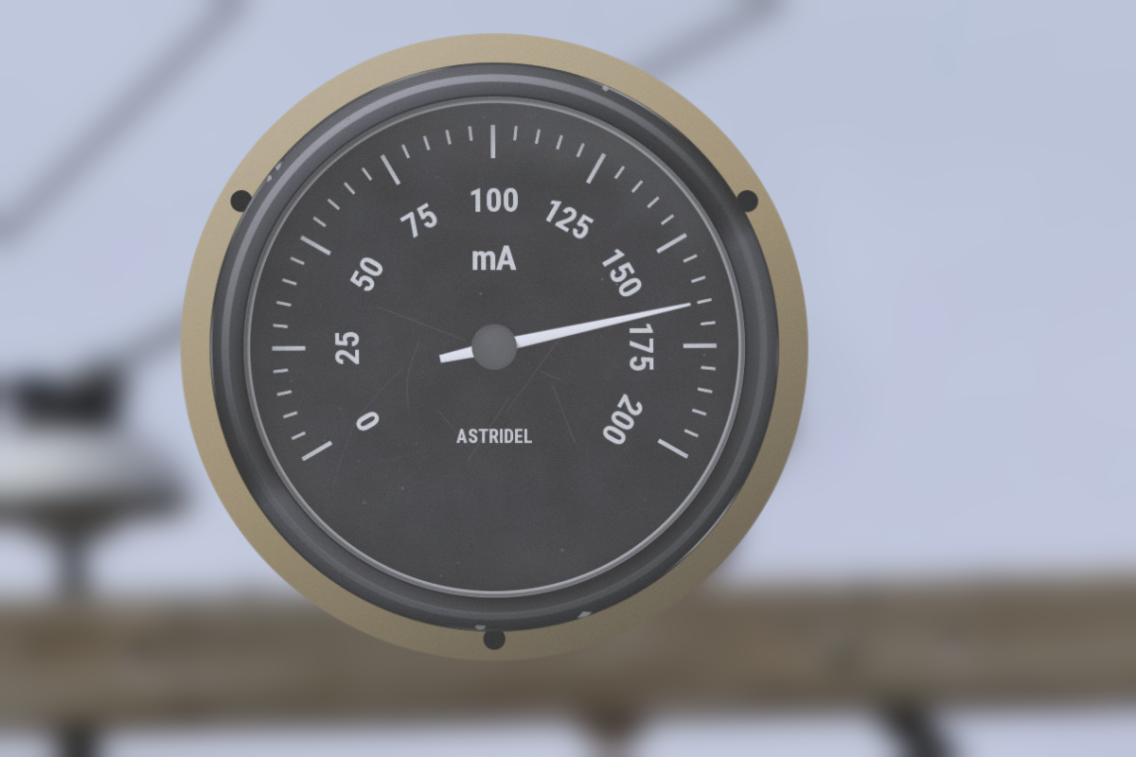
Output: 165,mA
